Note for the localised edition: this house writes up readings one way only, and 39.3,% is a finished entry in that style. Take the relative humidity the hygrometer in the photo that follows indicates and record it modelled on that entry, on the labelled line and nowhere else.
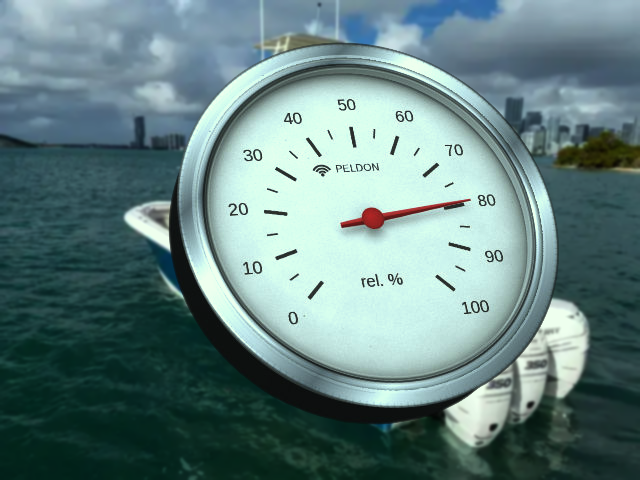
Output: 80,%
